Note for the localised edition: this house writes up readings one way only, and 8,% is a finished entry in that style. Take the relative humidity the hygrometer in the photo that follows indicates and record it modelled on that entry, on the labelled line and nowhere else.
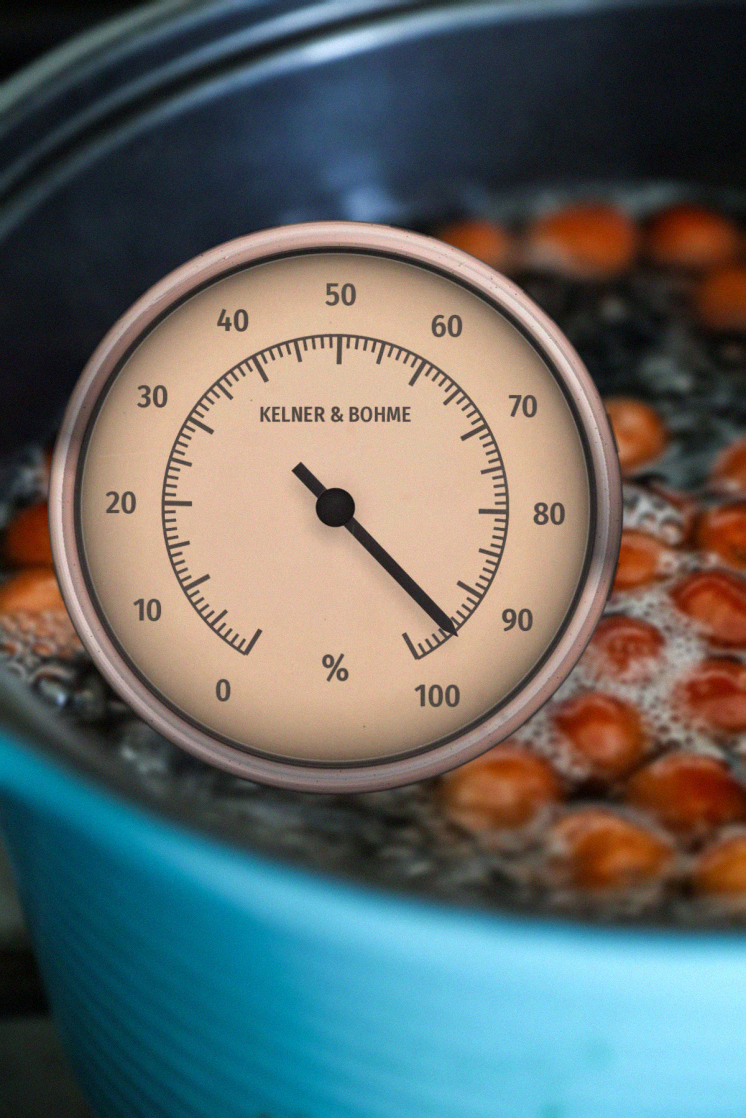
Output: 95,%
